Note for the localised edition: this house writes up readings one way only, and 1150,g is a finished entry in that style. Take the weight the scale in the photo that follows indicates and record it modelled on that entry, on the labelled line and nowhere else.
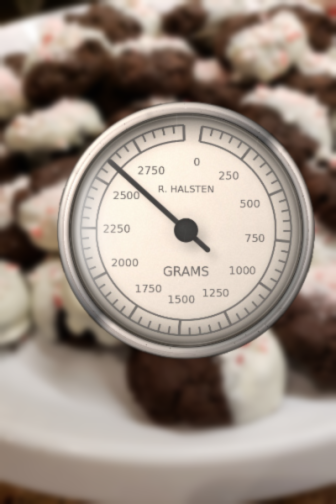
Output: 2600,g
